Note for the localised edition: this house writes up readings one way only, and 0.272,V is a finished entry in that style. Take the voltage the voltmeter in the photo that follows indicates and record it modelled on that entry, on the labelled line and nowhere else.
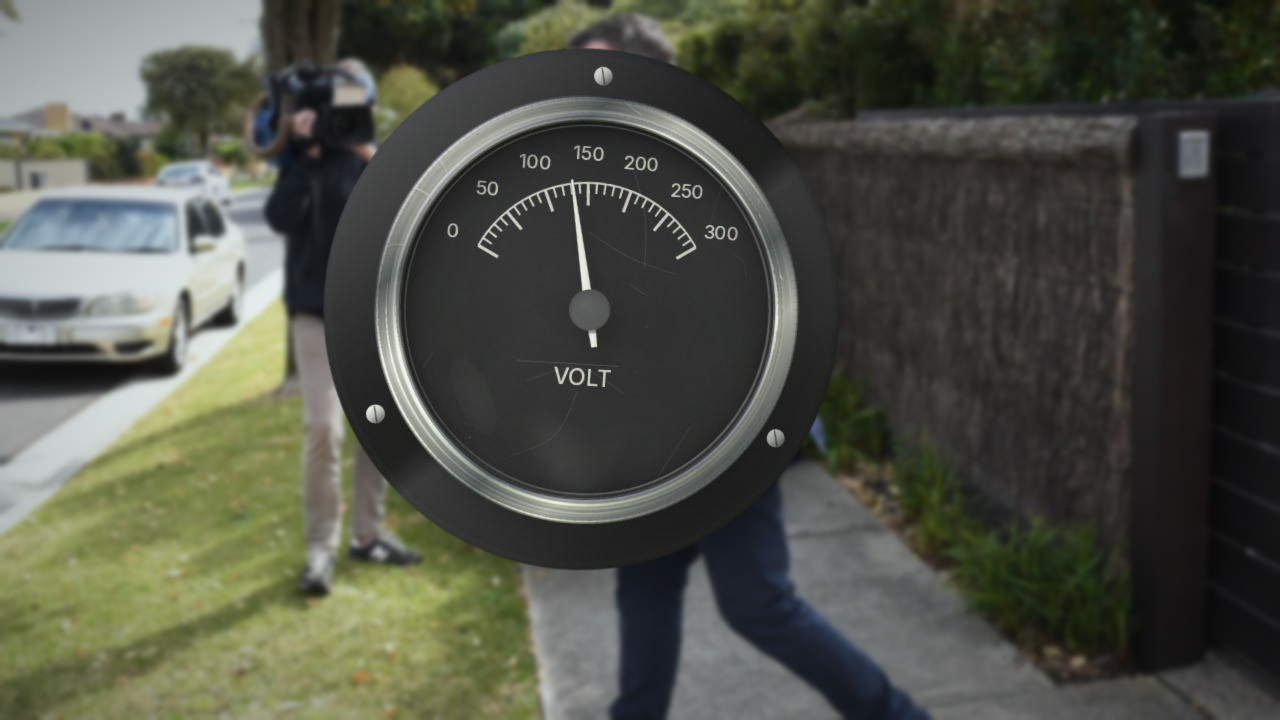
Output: 130,V
